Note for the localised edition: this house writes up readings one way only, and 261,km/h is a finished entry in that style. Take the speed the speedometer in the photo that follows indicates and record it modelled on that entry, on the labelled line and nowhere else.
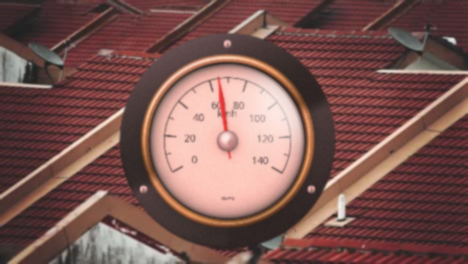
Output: 65,km/h
